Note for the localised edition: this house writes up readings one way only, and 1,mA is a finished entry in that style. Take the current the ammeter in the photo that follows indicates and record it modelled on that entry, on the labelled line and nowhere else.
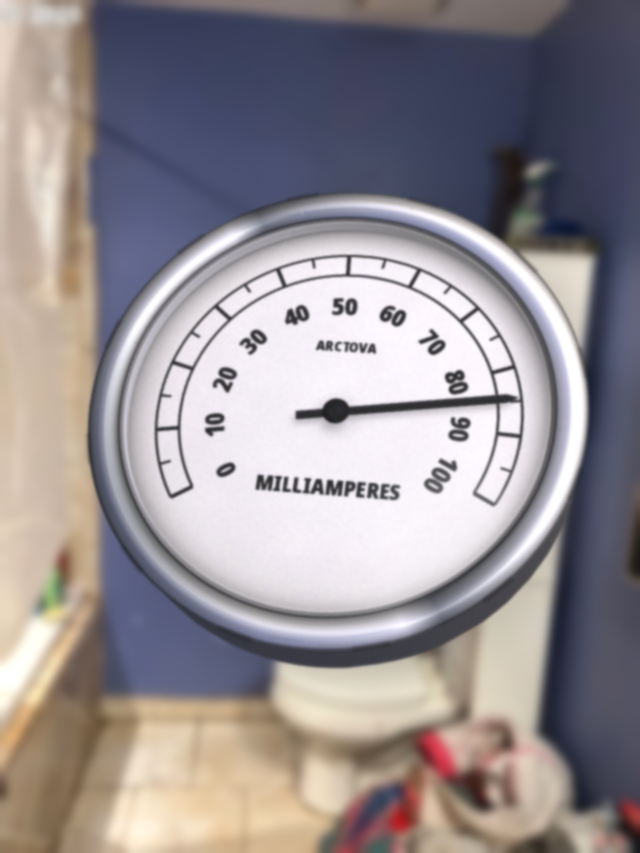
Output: 85,mA
